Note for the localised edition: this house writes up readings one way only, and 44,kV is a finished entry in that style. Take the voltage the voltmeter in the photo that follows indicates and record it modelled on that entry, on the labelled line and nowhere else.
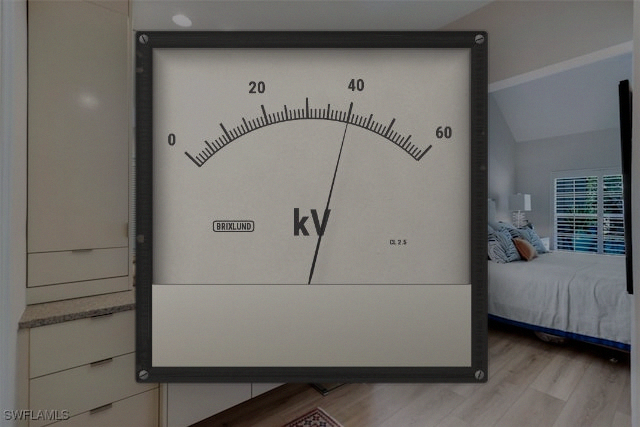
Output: 40,kV
